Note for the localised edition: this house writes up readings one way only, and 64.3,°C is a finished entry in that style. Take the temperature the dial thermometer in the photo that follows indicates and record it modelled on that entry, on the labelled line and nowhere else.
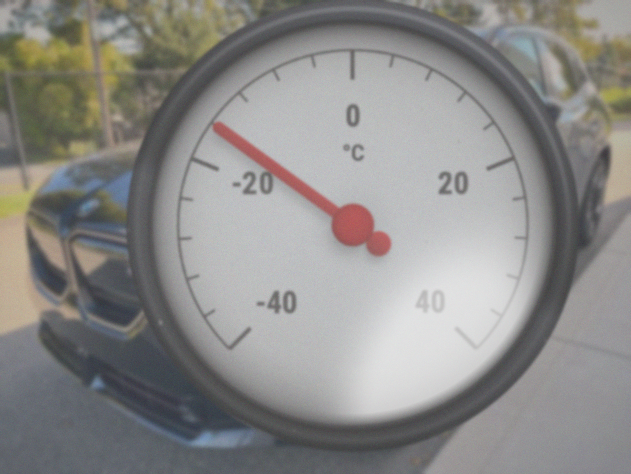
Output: -16,°C
